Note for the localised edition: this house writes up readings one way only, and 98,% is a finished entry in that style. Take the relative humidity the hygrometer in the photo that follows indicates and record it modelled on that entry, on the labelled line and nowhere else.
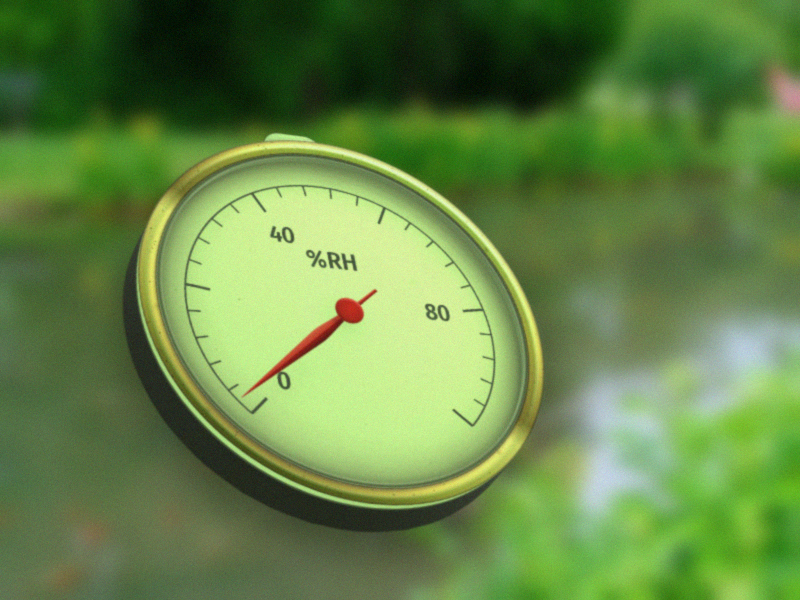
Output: 2,%
